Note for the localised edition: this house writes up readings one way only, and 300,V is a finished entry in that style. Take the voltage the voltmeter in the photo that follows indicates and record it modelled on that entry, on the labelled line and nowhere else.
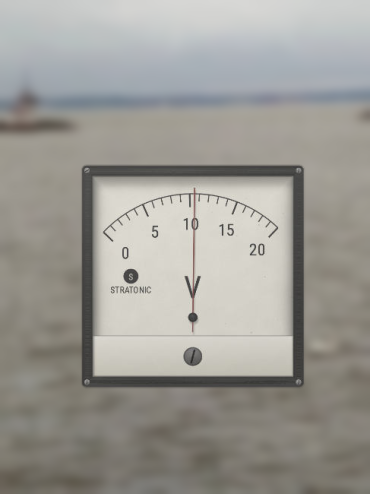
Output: 10.5,V
